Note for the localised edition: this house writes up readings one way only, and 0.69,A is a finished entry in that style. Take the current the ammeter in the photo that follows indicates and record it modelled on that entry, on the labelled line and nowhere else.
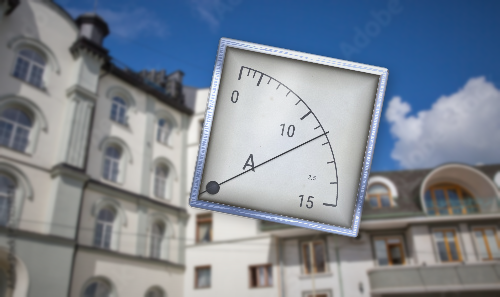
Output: 11.5,A
